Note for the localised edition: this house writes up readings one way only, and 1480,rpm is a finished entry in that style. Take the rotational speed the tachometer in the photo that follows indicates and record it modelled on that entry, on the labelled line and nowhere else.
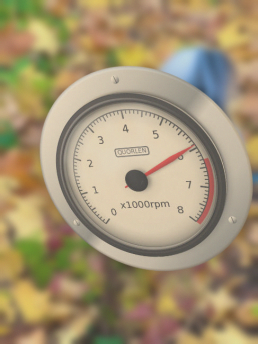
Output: 5900,rpm
